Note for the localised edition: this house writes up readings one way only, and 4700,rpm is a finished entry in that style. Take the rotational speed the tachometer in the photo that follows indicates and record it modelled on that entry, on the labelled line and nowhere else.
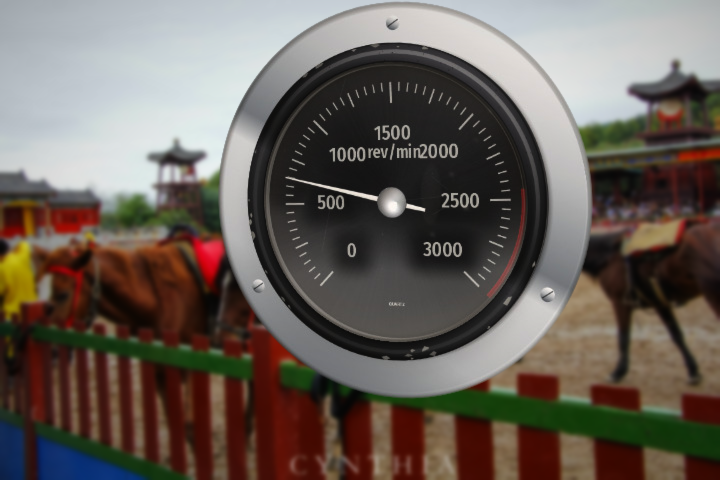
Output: 650,rpm
